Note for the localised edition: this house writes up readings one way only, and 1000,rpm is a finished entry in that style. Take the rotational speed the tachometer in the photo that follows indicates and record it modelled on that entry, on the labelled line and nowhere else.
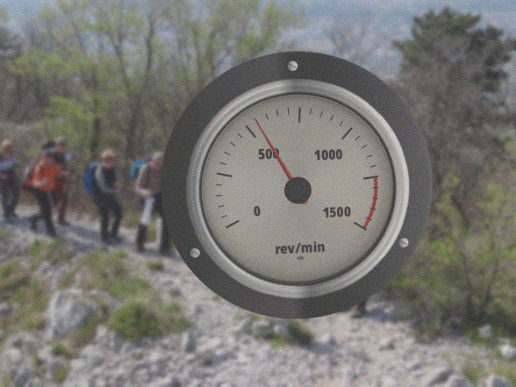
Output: 550,rpm
